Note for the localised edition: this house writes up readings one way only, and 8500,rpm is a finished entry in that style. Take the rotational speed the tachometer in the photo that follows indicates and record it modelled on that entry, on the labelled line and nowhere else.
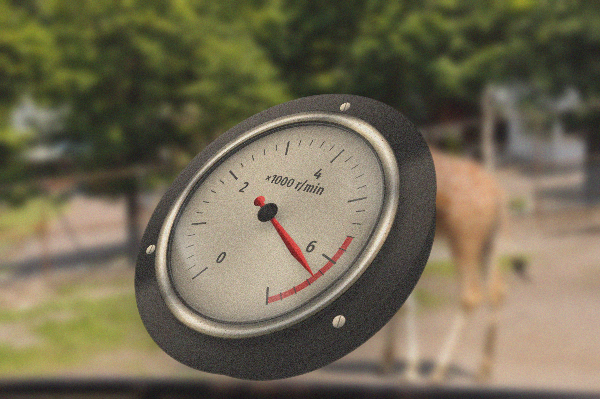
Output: 6300,rpm
